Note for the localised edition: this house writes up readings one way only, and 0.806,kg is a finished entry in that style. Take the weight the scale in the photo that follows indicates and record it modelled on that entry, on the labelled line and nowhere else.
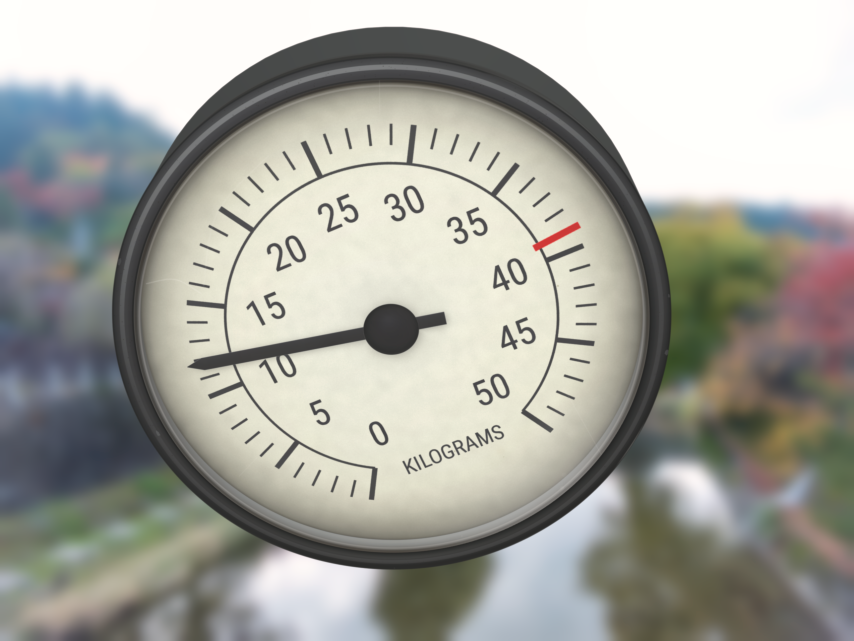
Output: 12,kg
